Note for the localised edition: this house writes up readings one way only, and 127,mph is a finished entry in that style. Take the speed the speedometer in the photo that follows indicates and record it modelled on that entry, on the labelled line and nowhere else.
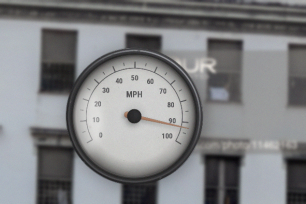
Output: 92.5,mph
